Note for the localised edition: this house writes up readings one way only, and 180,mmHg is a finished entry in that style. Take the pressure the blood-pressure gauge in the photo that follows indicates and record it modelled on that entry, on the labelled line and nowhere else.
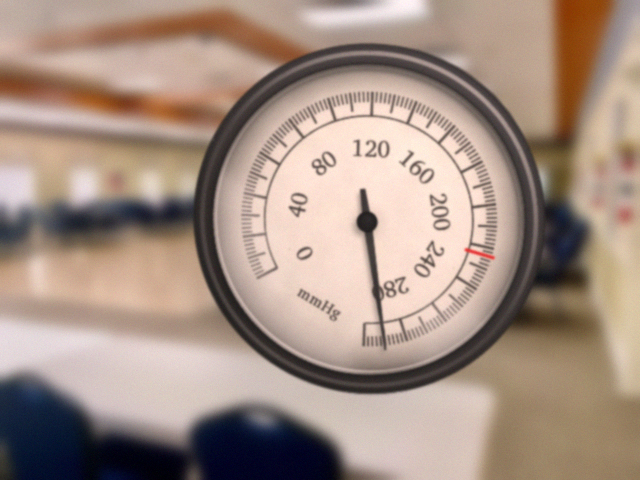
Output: 290,mmHg
